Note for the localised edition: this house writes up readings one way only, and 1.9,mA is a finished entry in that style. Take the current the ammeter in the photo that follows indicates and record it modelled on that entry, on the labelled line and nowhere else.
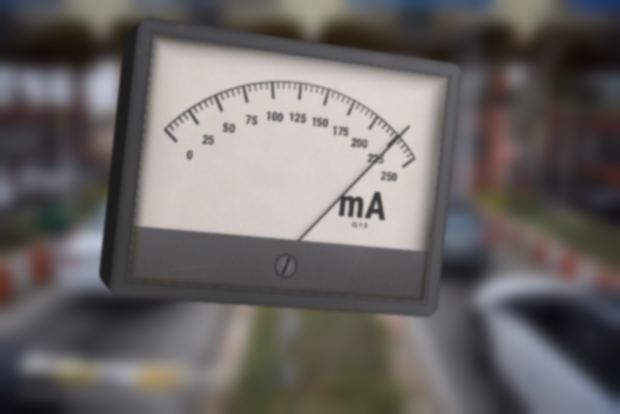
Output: 225,mA
